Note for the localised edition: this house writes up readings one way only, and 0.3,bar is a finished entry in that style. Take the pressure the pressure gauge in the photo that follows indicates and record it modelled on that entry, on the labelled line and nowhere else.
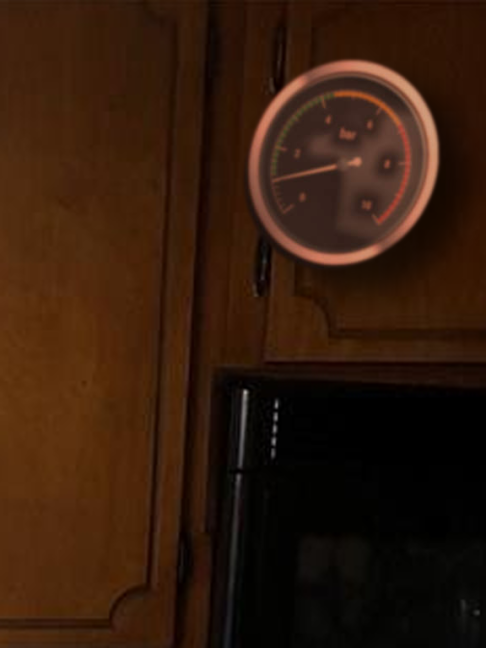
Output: 1,bar
